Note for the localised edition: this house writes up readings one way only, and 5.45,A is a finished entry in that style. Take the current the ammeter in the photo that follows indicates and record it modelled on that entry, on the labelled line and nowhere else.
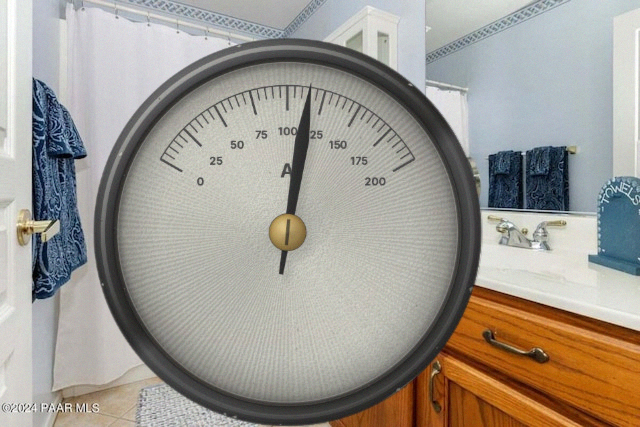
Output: 115,A
